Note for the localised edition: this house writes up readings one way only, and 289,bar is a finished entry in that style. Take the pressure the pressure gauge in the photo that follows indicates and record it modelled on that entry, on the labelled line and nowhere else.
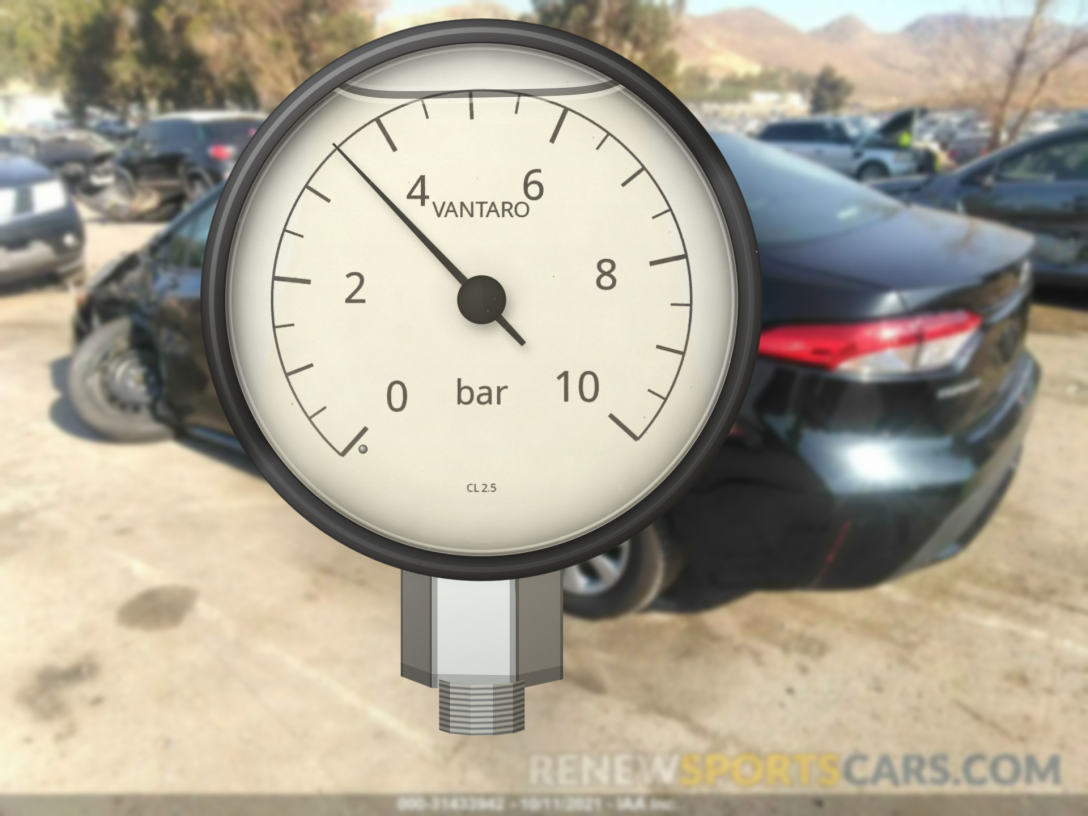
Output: 3.5,bar
